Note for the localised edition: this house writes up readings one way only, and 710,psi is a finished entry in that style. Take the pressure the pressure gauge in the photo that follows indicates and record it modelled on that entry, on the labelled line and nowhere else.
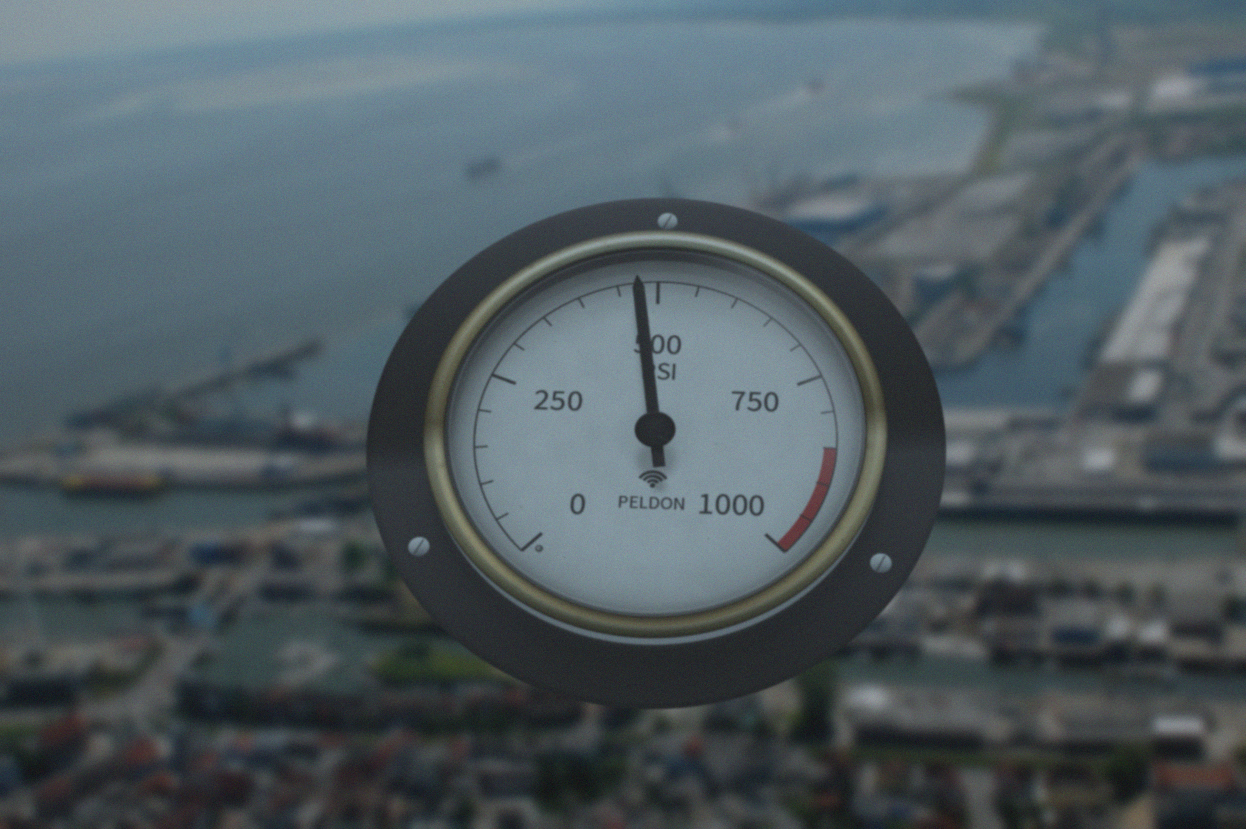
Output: 475,psi
